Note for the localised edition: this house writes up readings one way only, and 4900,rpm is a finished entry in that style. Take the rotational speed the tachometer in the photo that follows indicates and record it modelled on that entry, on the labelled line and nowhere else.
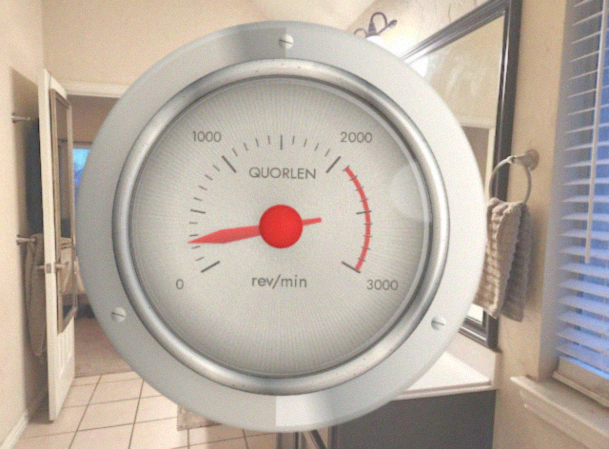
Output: 250,rpm
